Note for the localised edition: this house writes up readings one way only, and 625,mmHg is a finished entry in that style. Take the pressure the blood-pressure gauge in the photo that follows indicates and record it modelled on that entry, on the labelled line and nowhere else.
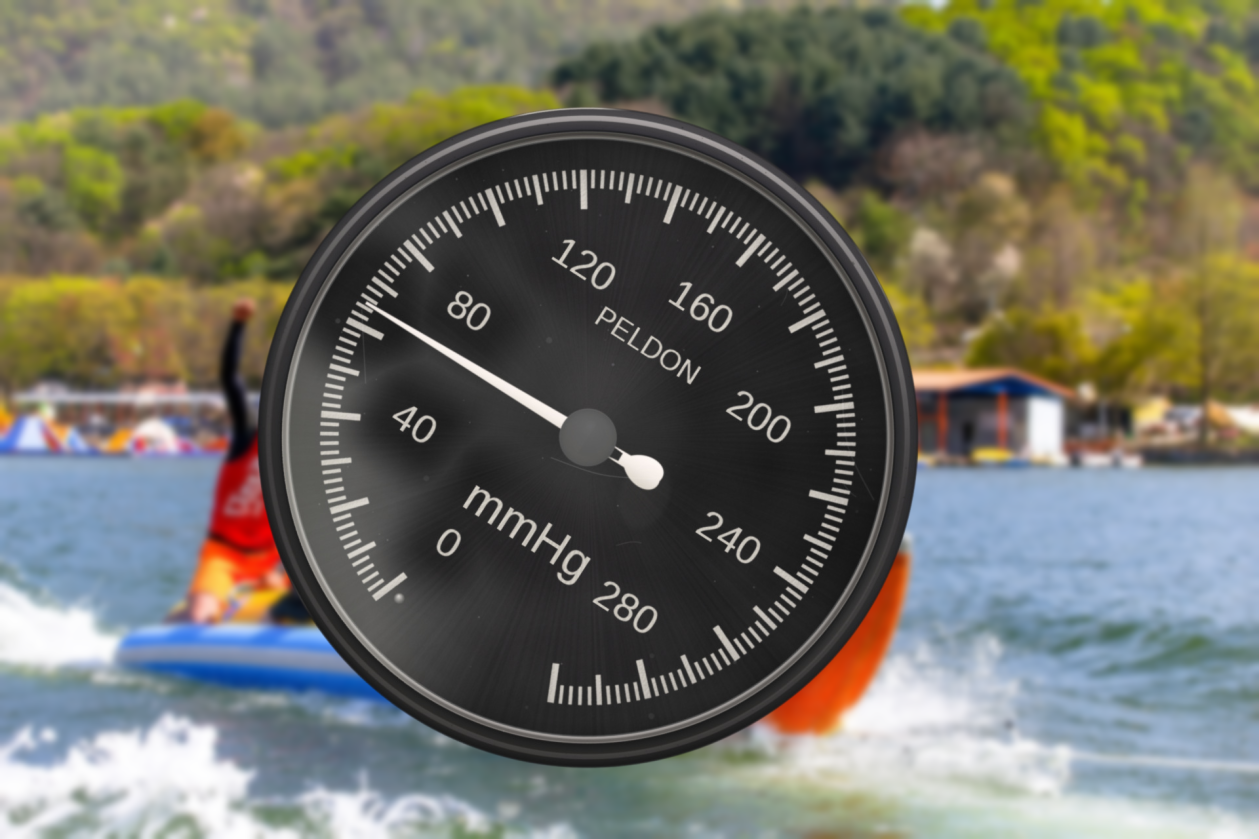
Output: 65,mmHg
